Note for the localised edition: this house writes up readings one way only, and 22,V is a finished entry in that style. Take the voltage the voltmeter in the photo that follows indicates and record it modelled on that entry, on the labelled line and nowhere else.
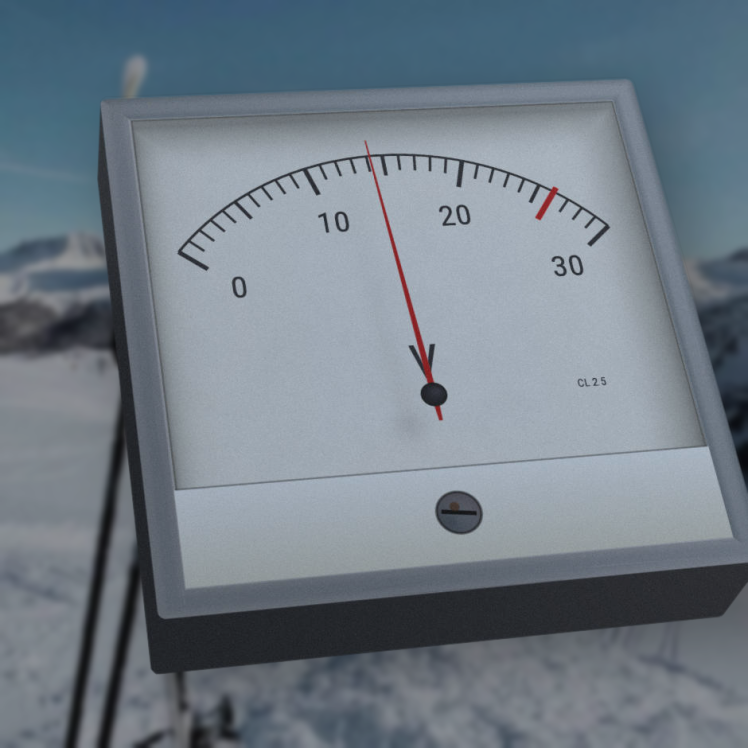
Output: 14,V
